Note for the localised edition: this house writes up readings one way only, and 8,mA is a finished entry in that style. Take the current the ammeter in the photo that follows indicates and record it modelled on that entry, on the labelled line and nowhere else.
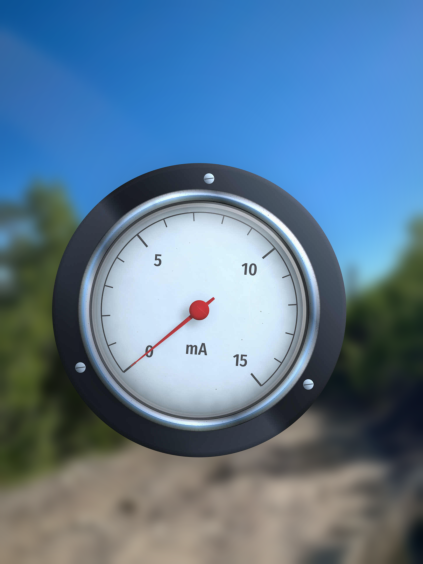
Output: 0,mA
